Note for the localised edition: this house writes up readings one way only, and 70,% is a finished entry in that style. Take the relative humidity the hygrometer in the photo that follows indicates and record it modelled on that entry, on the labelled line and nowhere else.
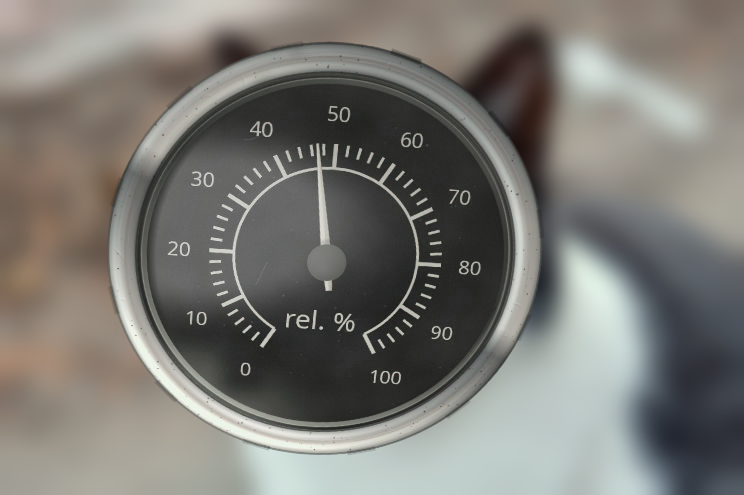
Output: 47,%
